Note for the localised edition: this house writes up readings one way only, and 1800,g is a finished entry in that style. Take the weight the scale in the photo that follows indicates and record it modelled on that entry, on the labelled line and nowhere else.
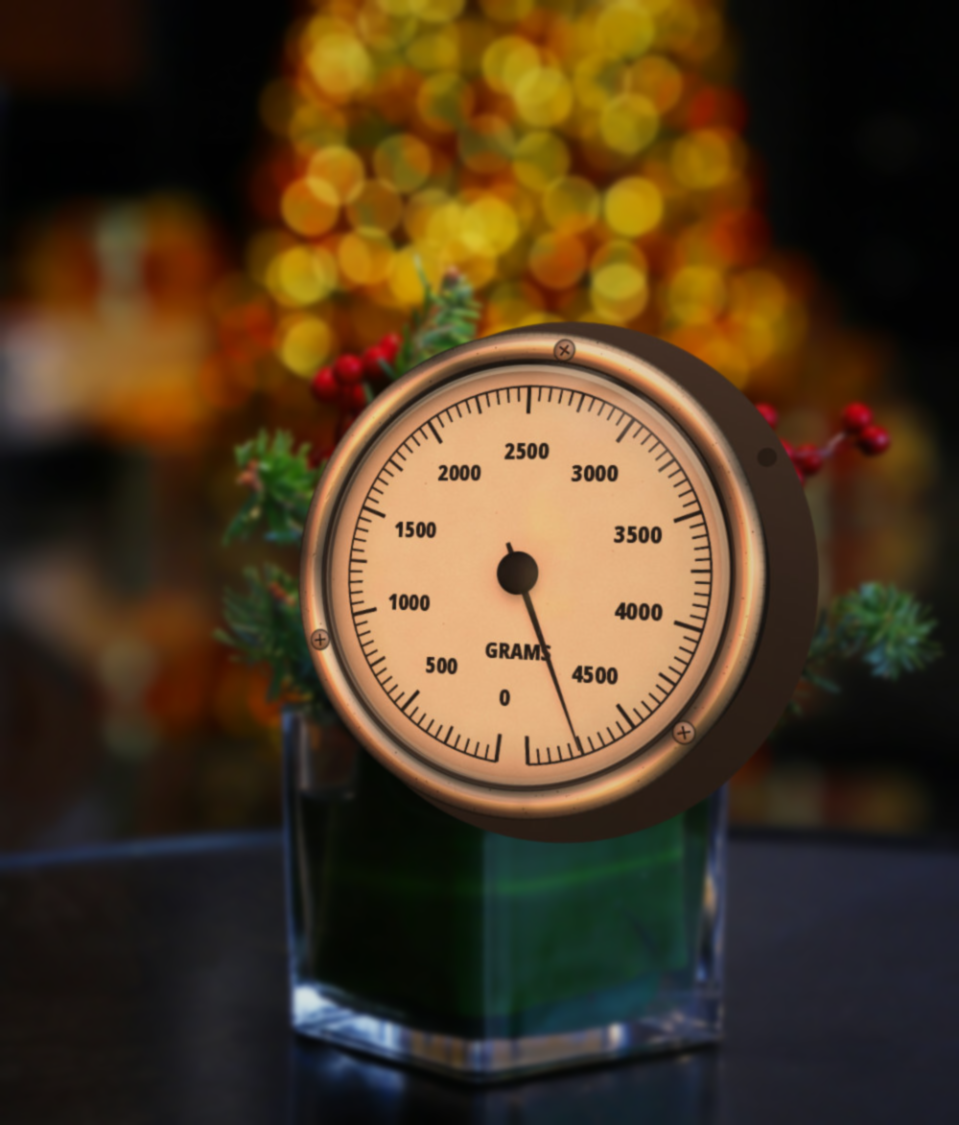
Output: 4750,g
